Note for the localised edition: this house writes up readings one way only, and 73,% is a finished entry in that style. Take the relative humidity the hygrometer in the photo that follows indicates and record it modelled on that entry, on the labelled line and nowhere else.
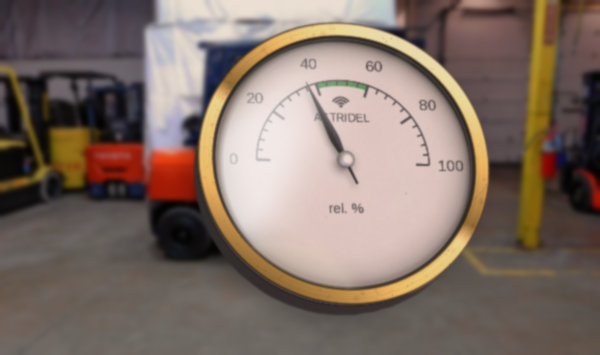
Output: 36,%
